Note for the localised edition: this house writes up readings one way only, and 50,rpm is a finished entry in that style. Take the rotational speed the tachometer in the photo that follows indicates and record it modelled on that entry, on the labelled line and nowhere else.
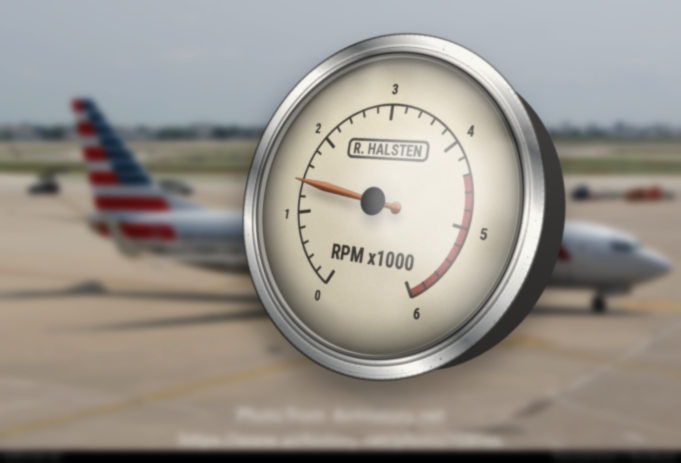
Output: 1400,rpm
